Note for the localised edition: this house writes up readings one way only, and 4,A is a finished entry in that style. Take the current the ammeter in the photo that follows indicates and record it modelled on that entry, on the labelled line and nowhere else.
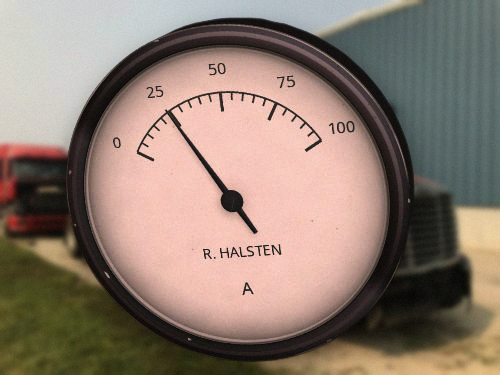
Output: 25,A
